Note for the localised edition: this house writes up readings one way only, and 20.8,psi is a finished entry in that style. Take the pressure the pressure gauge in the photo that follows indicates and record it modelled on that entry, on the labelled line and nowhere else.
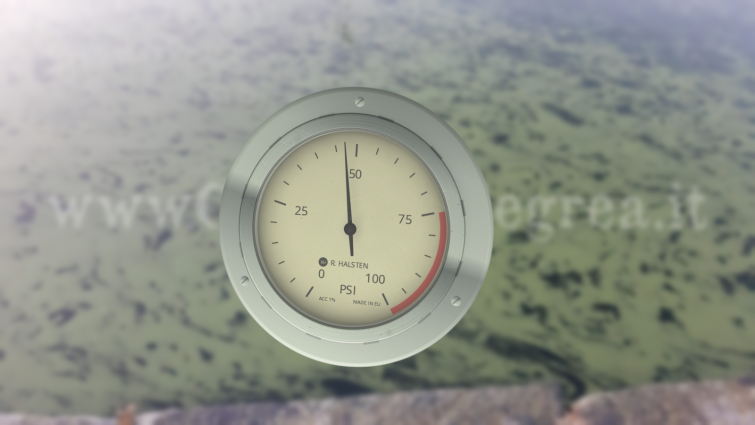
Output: 47.5,psi
